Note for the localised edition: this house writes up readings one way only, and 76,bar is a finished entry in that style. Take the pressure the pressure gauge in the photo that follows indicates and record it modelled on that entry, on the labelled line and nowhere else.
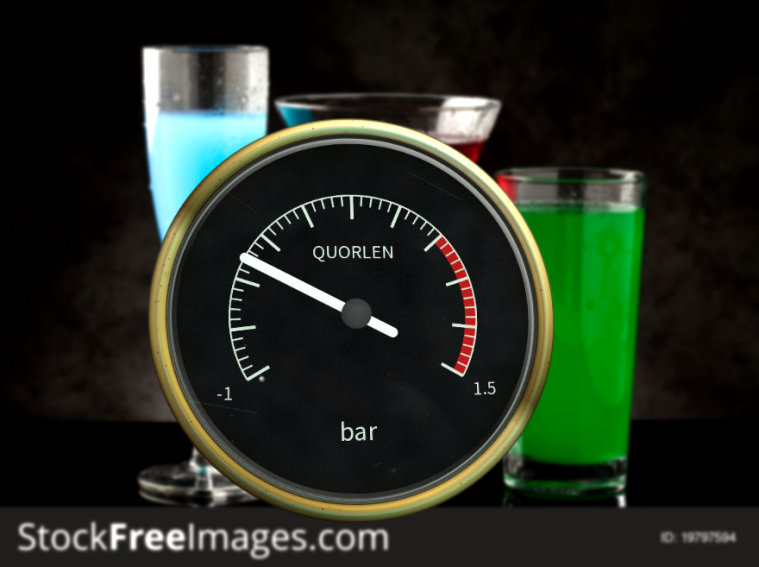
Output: -0.4,bar
